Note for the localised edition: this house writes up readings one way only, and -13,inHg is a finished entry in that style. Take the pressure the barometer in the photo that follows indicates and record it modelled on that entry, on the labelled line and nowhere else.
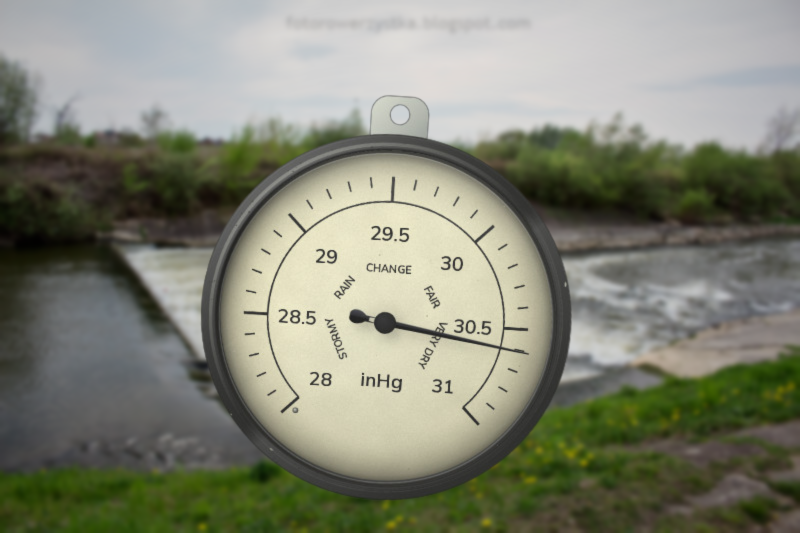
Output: 30.6,inHg
